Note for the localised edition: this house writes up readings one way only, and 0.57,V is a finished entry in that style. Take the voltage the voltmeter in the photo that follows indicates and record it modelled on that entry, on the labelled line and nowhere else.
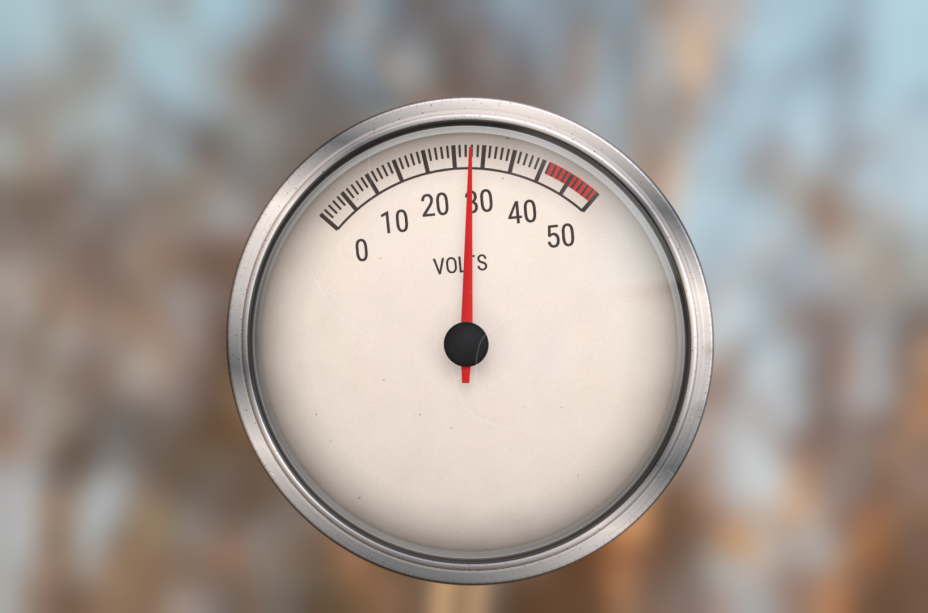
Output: 28,V
